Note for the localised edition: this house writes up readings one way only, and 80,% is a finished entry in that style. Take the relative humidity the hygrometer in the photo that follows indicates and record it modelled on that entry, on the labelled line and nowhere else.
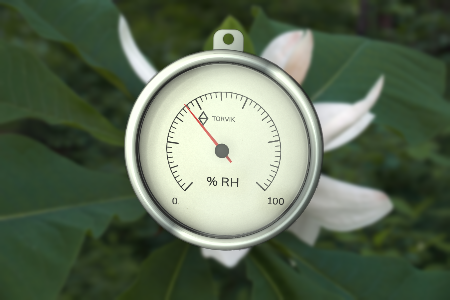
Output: 36,%
